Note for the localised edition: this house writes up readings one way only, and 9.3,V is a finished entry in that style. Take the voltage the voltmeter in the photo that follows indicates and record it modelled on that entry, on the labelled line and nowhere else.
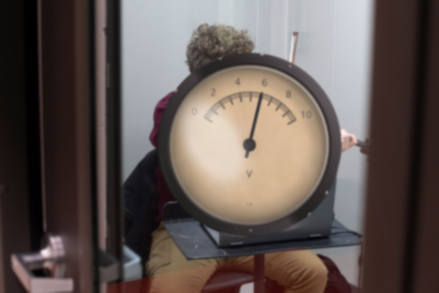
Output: 6,V
